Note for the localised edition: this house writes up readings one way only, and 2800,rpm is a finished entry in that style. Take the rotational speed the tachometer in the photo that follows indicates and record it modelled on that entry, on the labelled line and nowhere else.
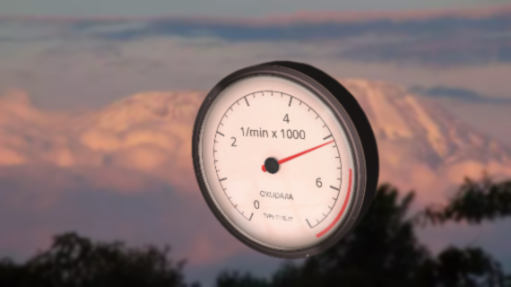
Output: 5100,rpm
